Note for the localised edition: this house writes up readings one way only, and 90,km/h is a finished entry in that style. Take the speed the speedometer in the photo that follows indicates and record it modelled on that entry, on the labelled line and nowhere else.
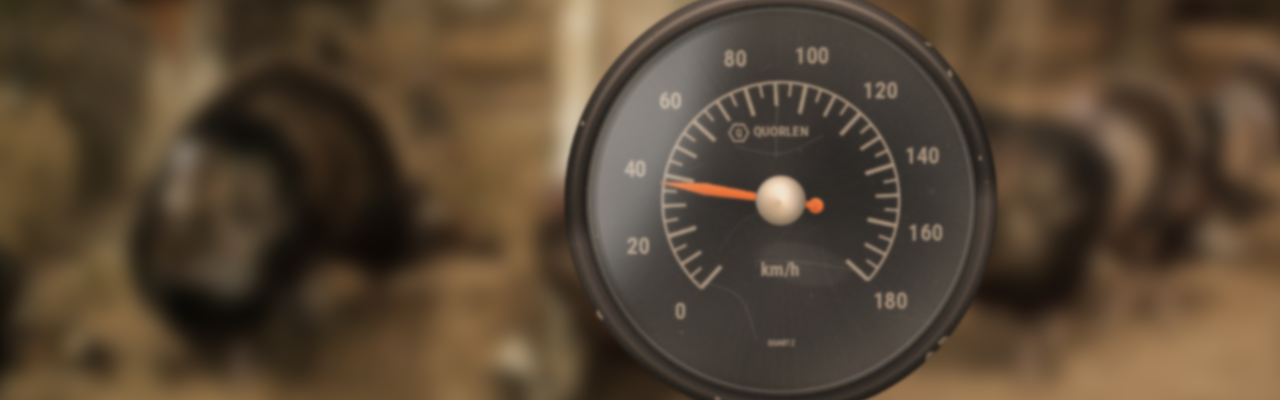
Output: 37.5,km/h
